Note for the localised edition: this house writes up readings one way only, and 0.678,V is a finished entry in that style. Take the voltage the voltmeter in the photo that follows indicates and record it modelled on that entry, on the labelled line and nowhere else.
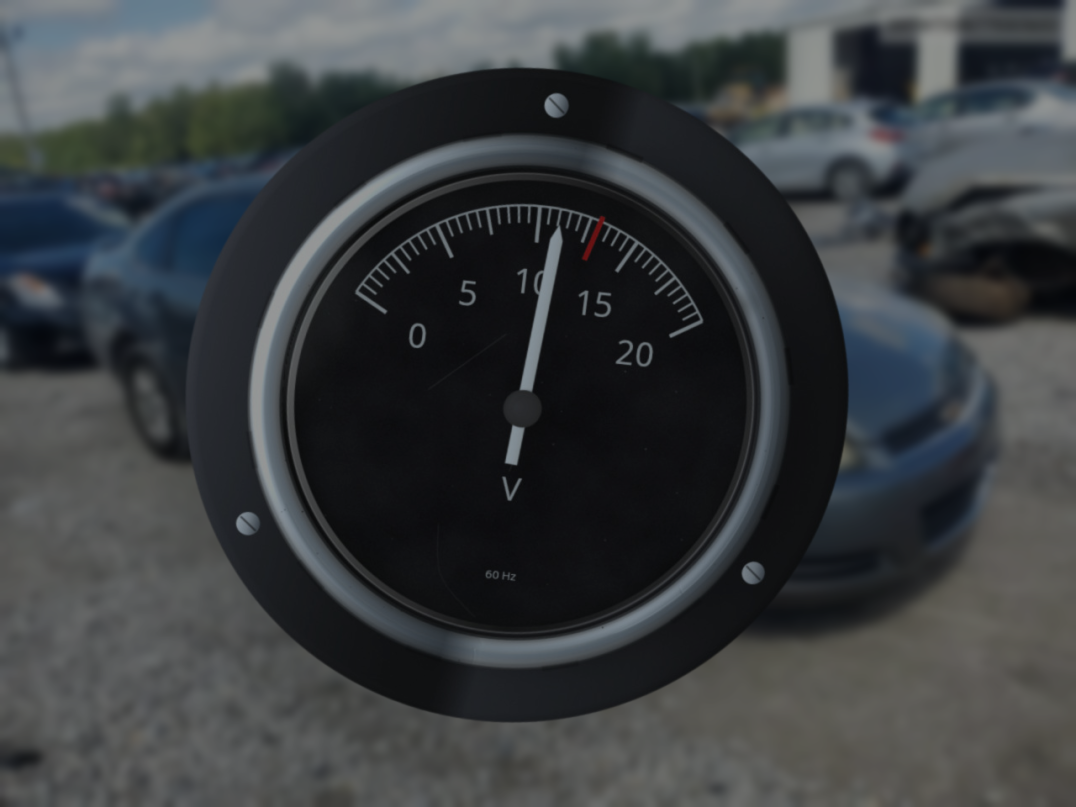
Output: 11,V
